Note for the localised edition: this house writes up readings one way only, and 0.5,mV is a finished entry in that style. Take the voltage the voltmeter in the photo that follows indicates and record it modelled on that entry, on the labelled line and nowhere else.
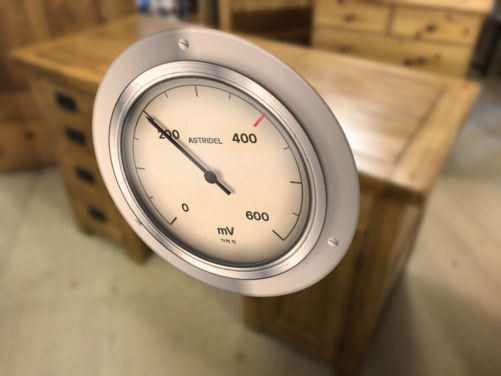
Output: 200,mV
